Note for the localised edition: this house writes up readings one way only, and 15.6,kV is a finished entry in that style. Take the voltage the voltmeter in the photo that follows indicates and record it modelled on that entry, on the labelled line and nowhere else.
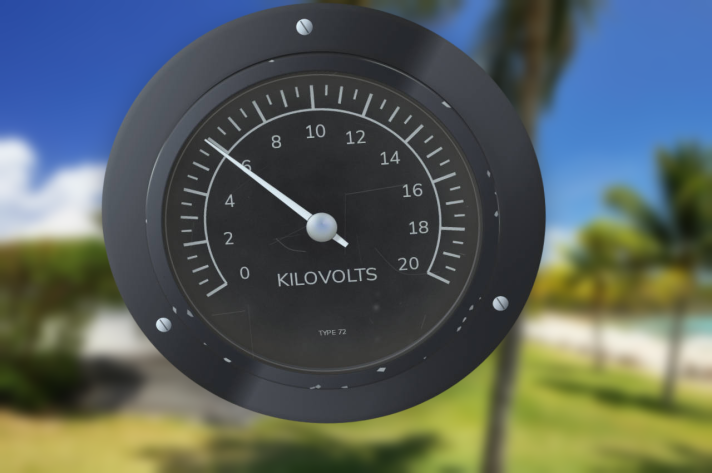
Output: 6,kV
